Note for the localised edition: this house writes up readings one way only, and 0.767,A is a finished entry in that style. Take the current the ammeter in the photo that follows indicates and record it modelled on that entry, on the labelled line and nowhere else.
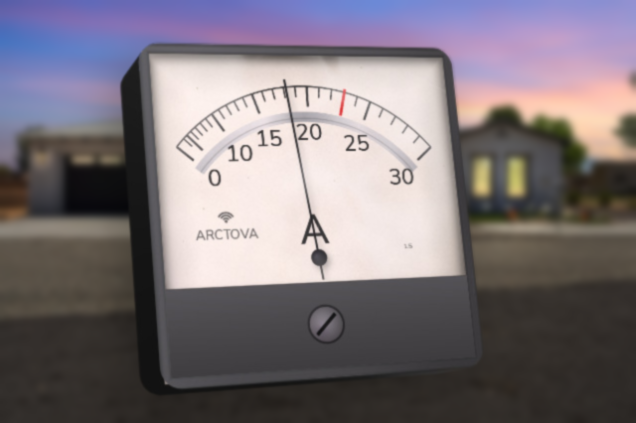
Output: 18,A
